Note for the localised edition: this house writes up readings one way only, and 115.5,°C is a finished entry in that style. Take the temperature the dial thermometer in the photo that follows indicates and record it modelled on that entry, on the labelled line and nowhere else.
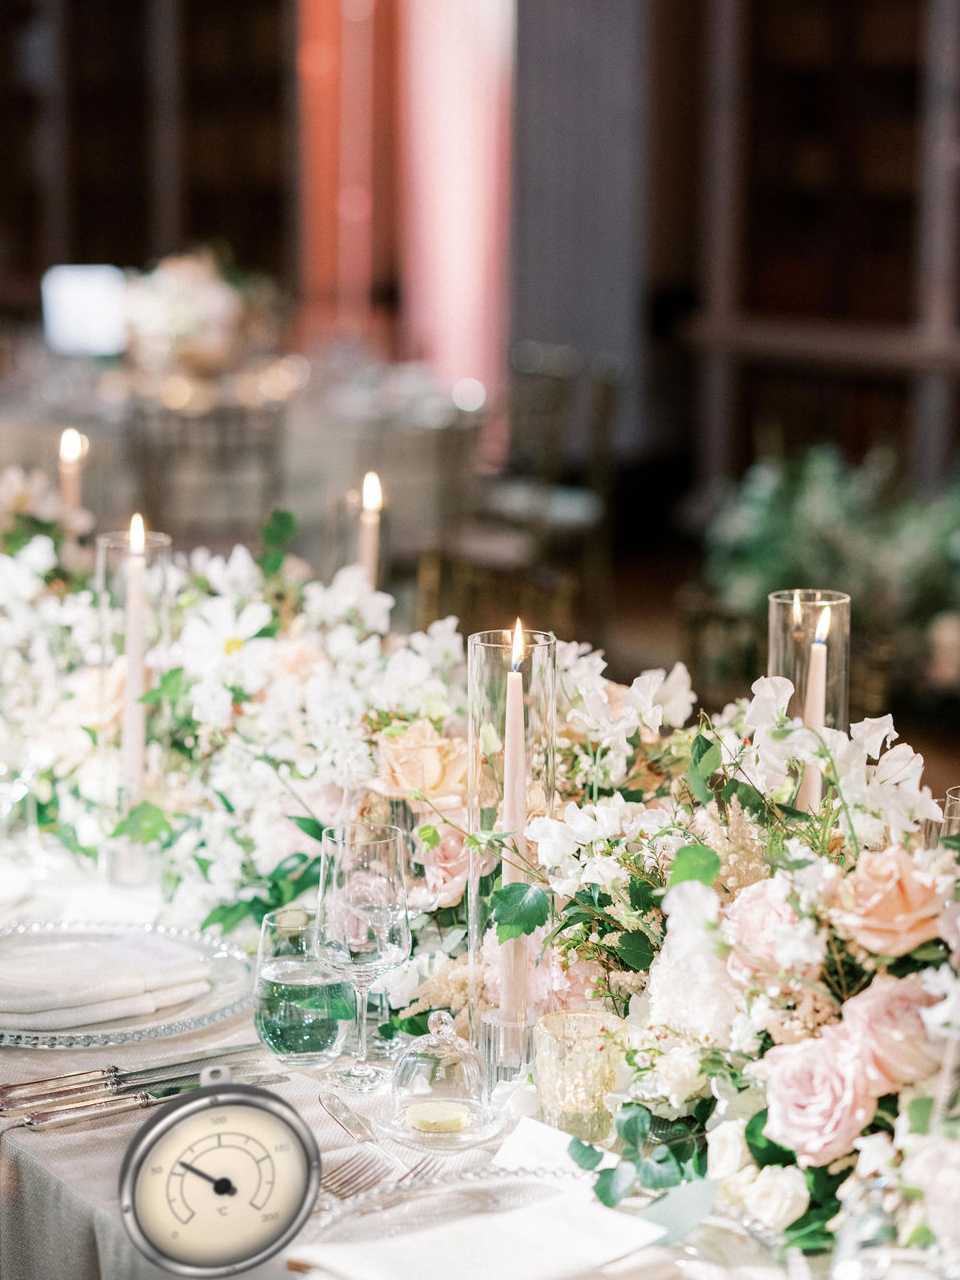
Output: 62.5,°C
